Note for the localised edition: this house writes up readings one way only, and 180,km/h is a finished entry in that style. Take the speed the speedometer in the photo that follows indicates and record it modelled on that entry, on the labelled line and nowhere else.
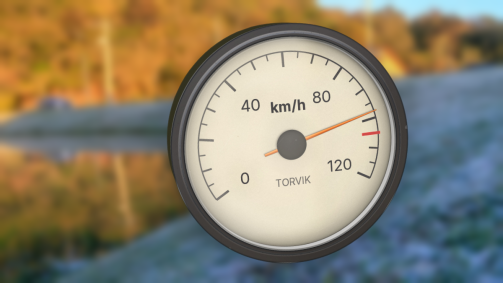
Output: 97.5,km/h
